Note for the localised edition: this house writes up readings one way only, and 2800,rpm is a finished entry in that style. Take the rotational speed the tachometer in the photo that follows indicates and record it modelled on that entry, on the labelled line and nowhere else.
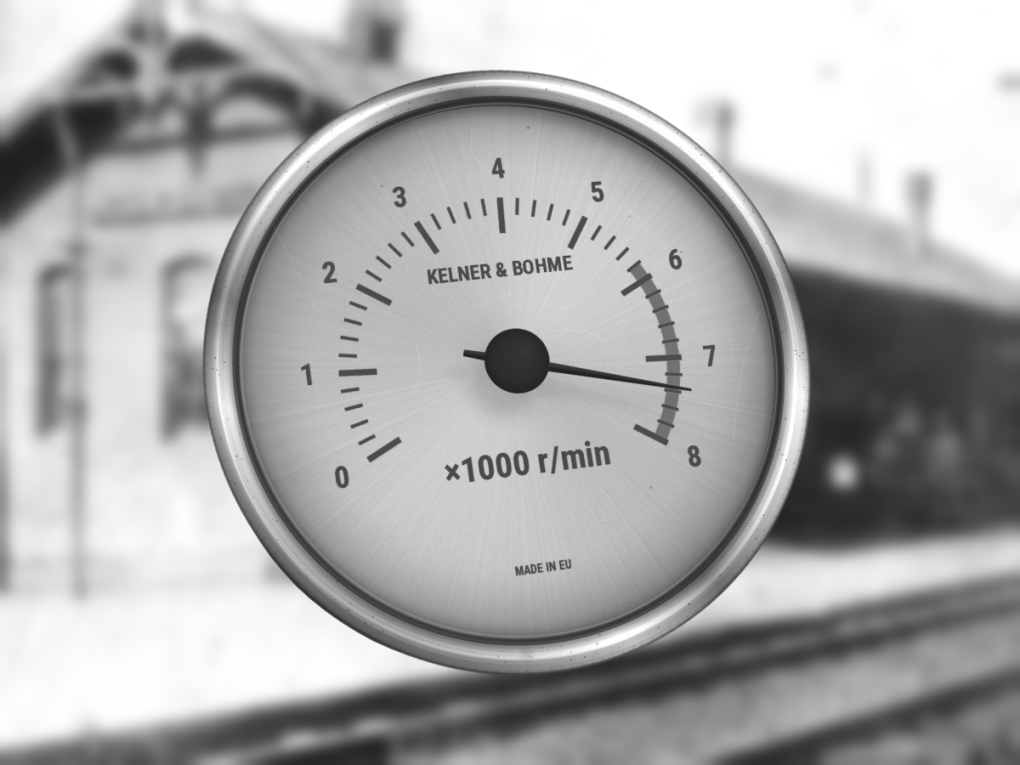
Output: 7400,rpm
